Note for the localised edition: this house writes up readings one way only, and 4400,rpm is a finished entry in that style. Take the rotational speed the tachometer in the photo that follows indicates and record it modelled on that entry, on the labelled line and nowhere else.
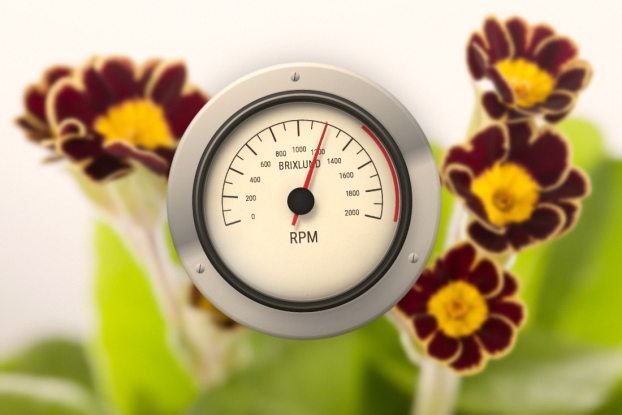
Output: 1200,rpm
